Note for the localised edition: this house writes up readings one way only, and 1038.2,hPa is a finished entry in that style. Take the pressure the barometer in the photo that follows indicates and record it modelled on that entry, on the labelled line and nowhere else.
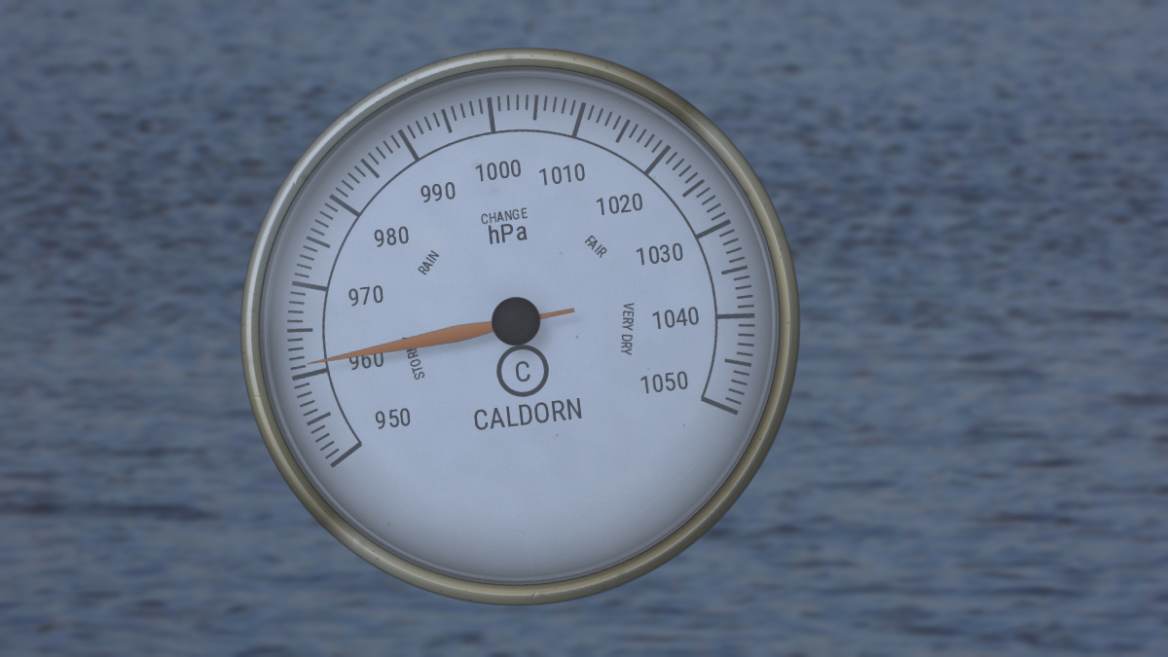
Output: 961,hPa
